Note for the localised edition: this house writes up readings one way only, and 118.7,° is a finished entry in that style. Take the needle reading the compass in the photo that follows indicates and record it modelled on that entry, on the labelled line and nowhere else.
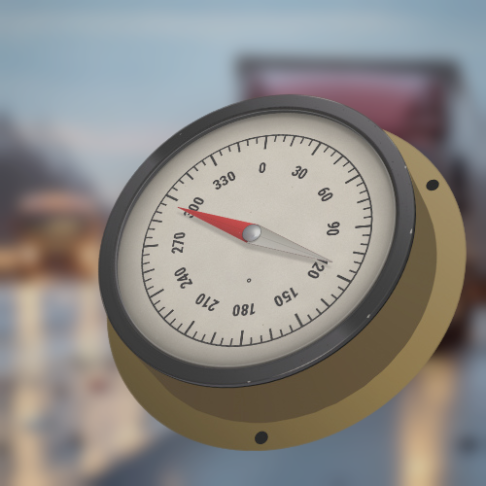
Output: 295,°
